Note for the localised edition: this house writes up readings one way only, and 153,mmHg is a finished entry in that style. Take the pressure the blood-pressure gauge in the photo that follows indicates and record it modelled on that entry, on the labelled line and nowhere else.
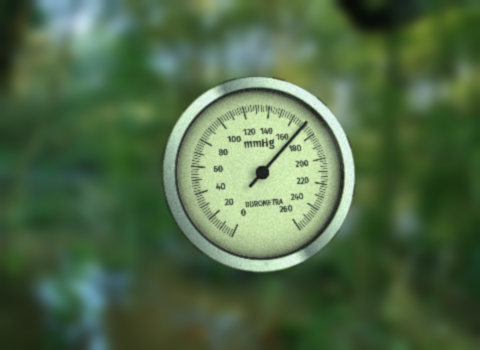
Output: 170,mmHg
